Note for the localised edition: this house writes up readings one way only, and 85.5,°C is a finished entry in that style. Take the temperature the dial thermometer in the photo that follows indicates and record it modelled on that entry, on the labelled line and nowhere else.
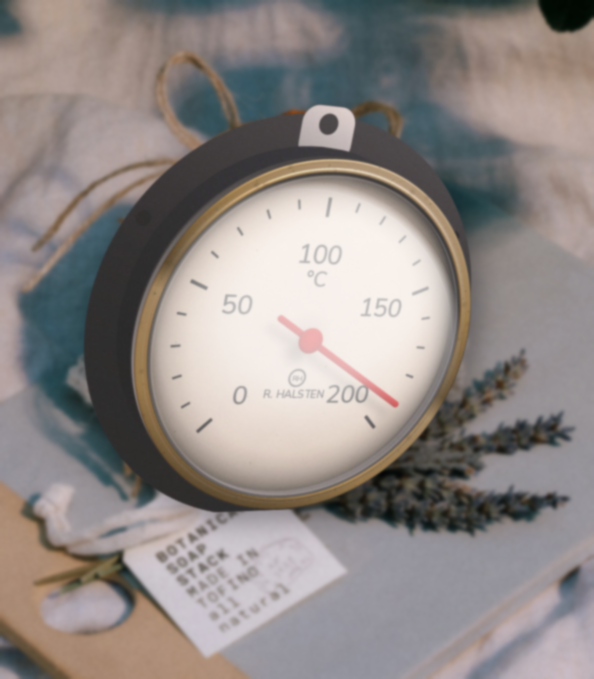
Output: 190,°C
